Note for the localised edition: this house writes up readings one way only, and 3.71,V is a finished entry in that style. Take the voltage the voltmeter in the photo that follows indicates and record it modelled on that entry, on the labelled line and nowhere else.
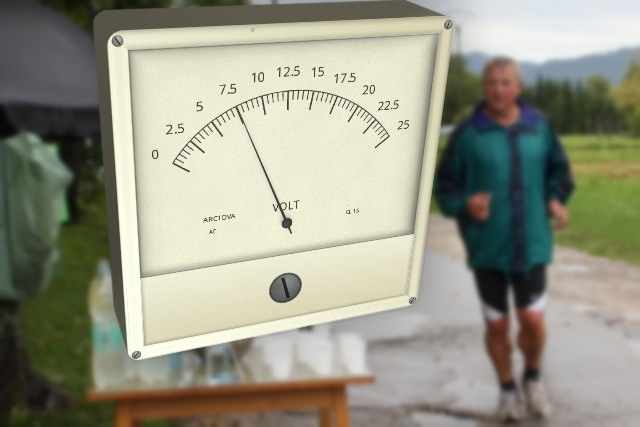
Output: 7.5,V
